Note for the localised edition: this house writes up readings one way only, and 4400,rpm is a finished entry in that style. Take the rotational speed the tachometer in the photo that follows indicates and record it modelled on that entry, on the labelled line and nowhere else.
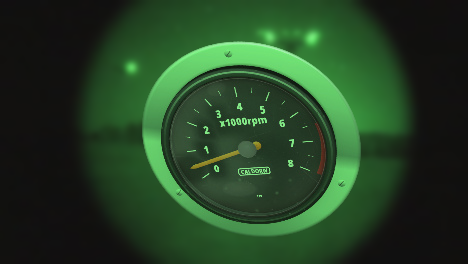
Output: 500,rpm
